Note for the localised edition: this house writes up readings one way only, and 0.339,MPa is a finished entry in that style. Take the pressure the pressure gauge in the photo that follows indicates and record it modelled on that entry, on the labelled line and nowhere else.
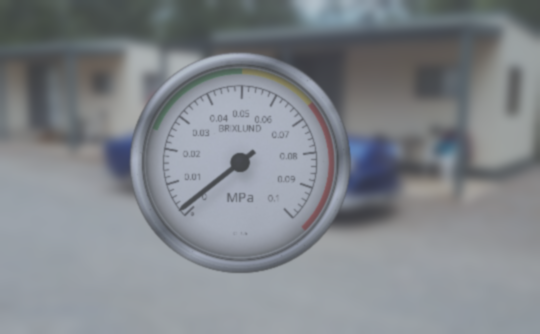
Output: 0.002,MPa
